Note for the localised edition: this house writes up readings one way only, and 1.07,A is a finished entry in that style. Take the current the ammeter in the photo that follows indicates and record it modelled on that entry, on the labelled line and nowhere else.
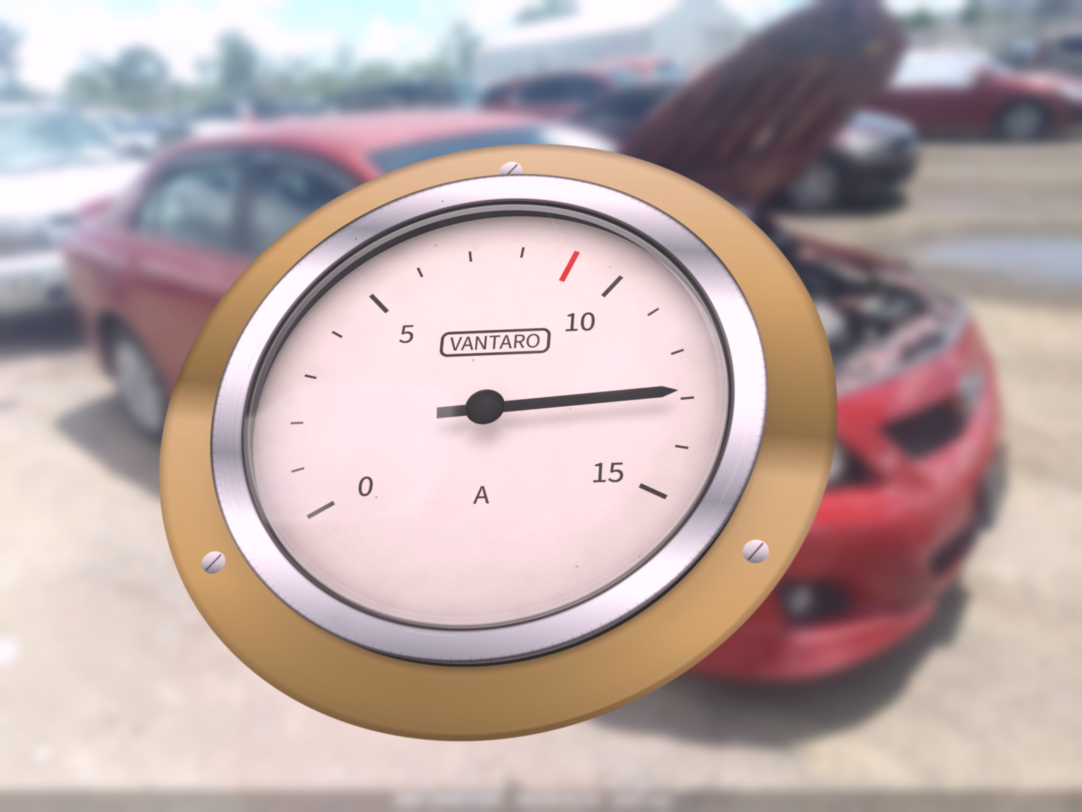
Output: 13,A
